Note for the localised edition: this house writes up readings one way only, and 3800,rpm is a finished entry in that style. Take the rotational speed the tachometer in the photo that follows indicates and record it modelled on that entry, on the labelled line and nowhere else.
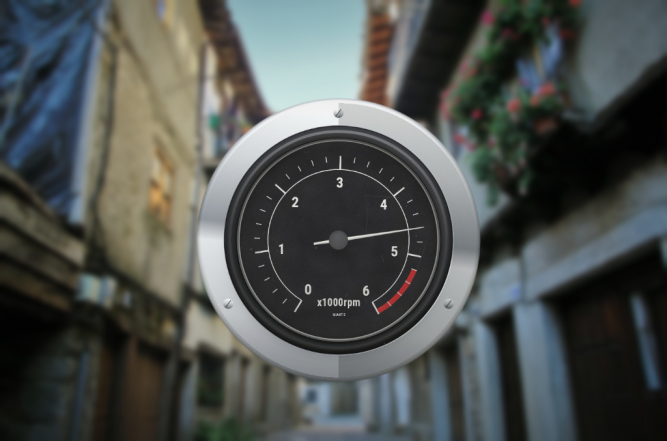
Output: 4600,rpm
